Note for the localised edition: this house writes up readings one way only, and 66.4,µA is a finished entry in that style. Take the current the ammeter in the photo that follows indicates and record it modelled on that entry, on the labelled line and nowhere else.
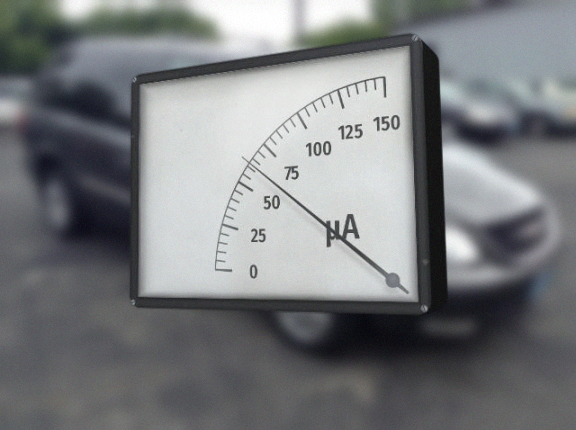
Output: 62.5,µA
